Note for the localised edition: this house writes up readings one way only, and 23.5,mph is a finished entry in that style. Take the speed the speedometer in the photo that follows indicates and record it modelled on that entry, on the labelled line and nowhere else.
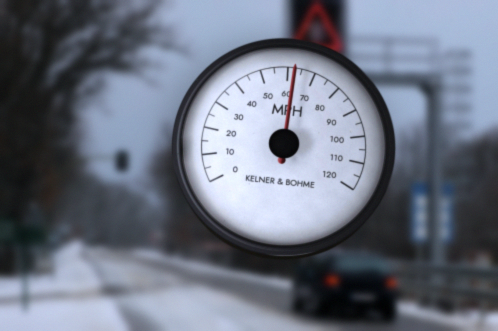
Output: 62.5,mph
